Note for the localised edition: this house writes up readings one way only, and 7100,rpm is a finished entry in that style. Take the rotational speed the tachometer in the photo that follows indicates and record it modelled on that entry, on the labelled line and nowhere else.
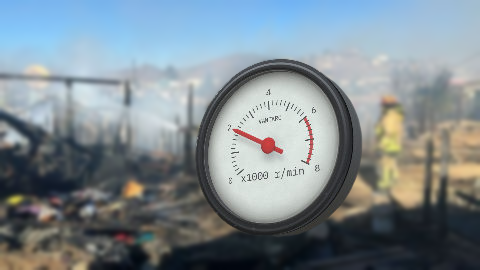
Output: 2000,rpm
